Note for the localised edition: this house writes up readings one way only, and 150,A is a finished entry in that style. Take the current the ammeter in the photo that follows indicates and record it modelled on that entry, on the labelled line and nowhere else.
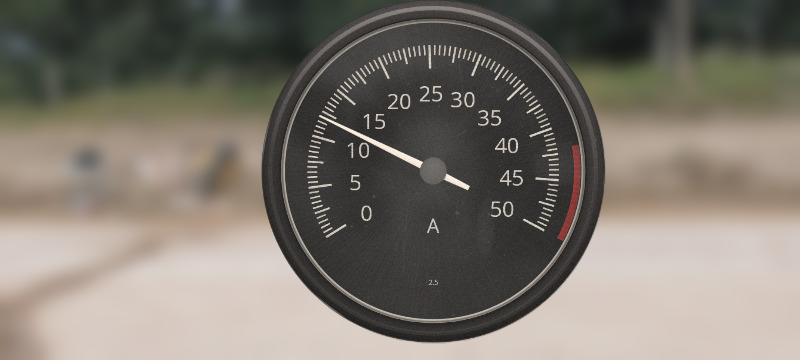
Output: 12,A
